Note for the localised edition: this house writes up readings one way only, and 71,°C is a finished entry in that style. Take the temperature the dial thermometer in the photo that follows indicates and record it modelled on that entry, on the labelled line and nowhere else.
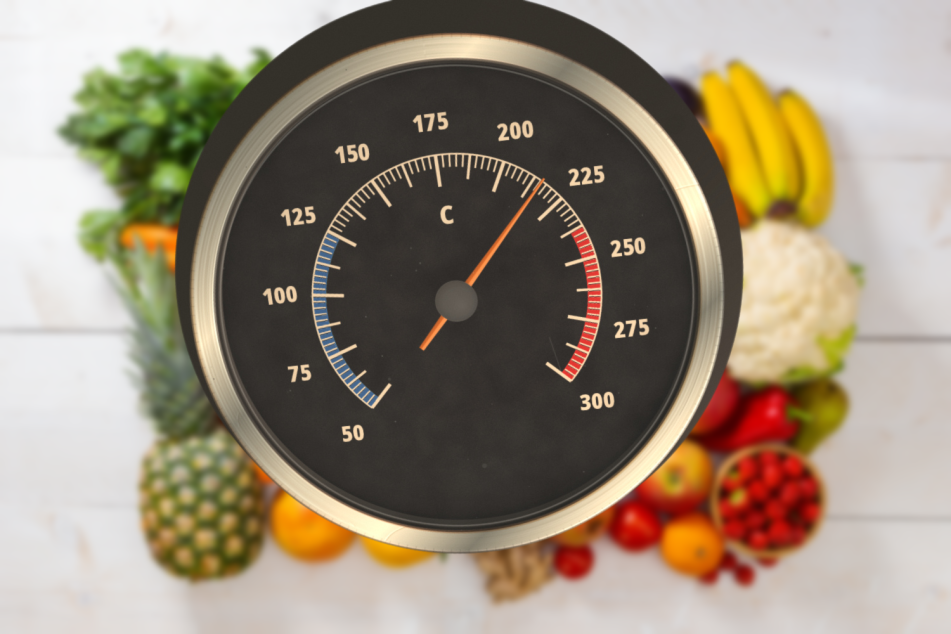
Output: 215,°C
